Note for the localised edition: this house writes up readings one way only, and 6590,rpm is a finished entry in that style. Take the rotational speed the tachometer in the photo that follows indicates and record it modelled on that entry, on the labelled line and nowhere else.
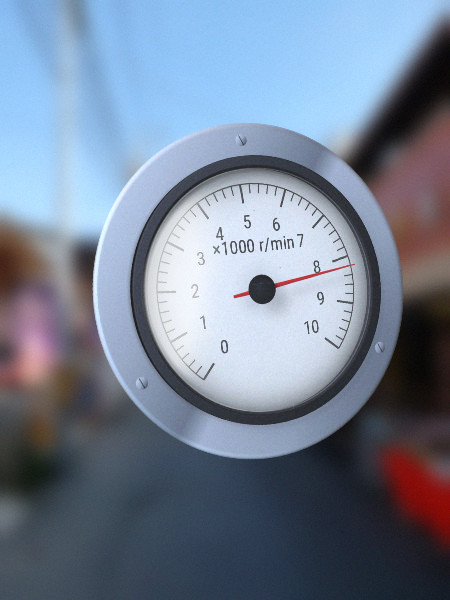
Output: 8200,rpm
